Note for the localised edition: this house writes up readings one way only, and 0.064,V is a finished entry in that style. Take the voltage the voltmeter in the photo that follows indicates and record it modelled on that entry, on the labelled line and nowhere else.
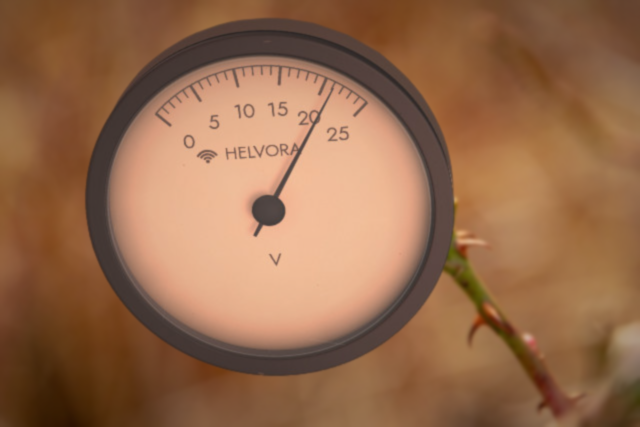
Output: 21,V
